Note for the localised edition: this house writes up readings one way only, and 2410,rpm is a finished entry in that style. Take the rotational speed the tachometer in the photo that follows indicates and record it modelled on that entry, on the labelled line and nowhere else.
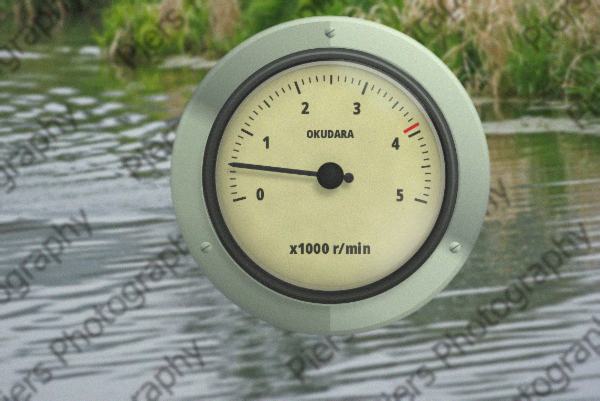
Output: 500,rpm
